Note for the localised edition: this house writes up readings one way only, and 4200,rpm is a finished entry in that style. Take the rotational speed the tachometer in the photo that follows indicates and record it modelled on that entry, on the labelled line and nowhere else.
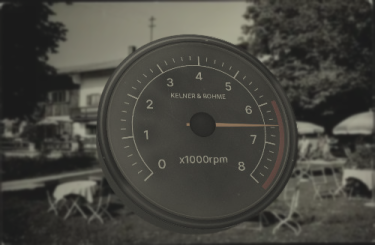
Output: 6600,rpm
